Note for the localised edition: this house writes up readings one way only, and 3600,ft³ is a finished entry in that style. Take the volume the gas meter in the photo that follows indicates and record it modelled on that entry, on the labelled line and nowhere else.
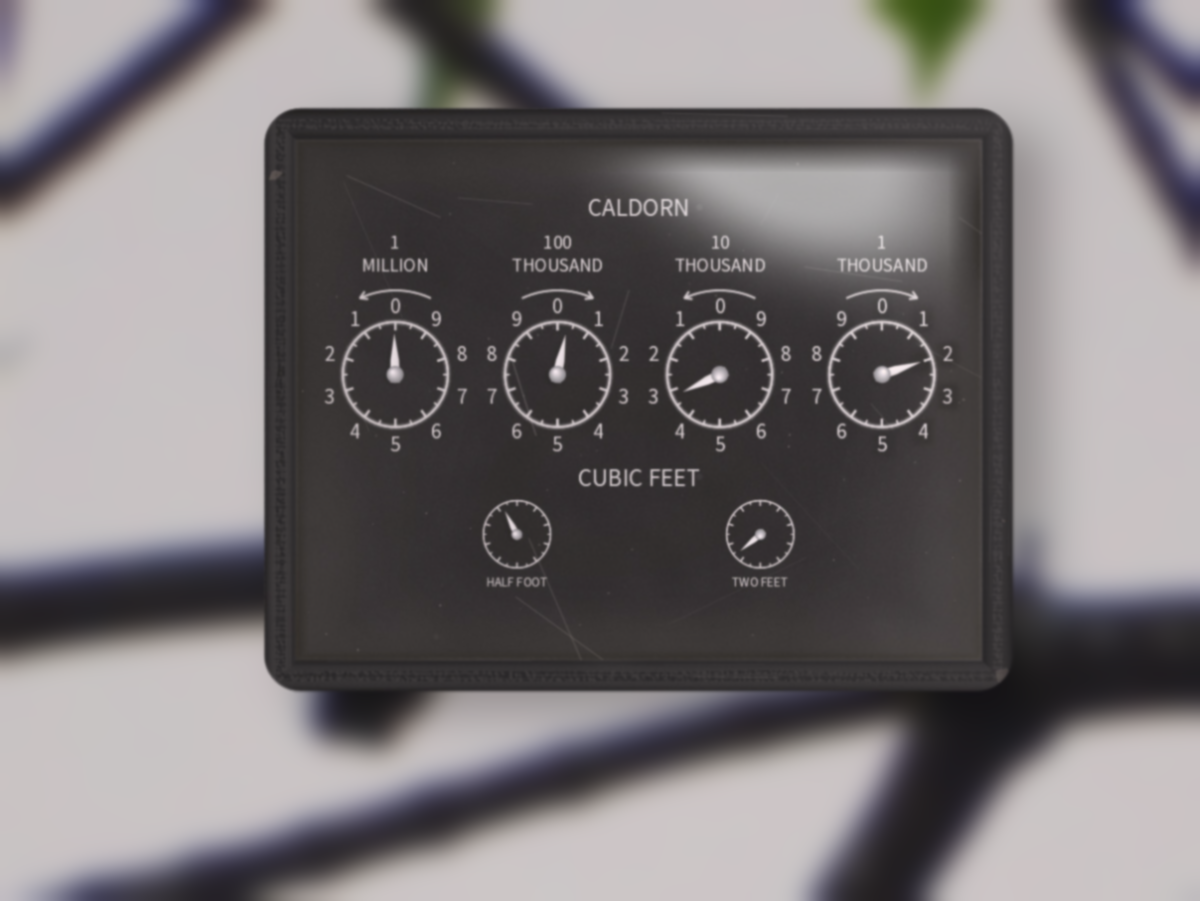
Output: 3200,ft³
